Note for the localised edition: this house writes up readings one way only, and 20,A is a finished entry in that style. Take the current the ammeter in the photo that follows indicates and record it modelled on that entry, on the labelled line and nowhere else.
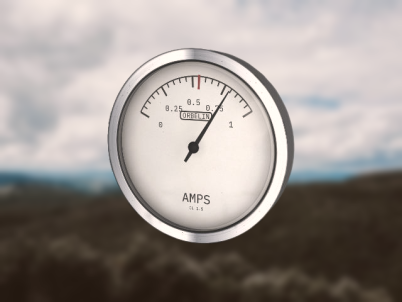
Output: 0.8,A
